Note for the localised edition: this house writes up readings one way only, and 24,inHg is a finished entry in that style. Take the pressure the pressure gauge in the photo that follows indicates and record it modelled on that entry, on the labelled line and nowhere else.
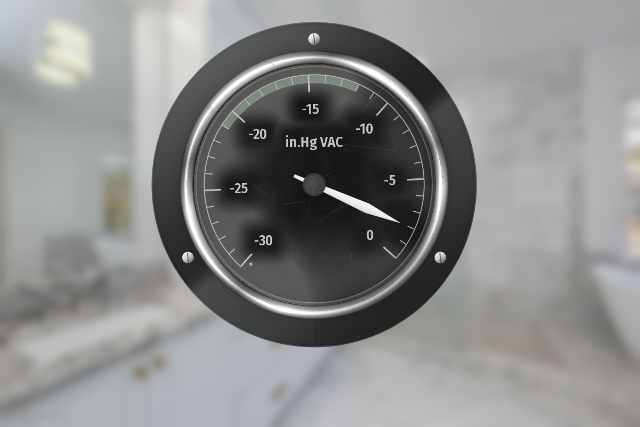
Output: -2,inHg
